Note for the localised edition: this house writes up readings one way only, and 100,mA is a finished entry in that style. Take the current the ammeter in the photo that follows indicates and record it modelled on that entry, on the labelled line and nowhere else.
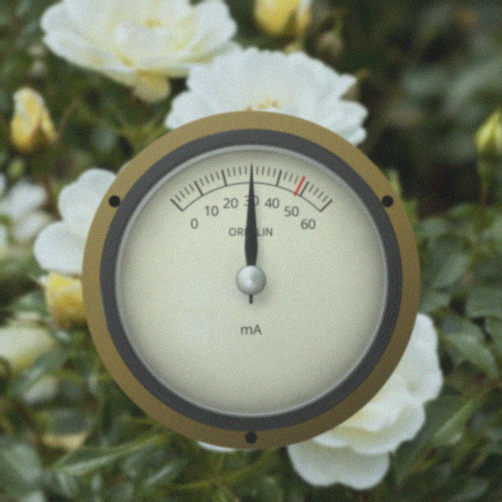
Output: 30,mA
